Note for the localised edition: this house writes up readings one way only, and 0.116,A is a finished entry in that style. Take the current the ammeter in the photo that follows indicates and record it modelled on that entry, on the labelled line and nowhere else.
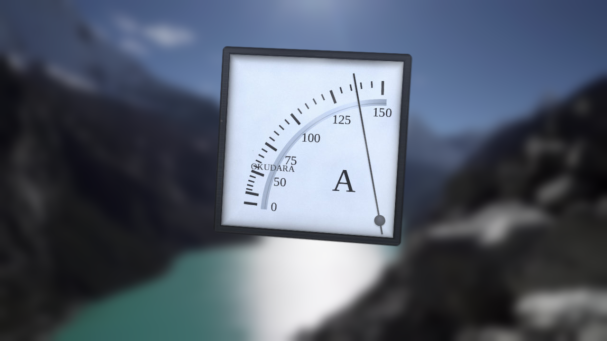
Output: 137.5,A
